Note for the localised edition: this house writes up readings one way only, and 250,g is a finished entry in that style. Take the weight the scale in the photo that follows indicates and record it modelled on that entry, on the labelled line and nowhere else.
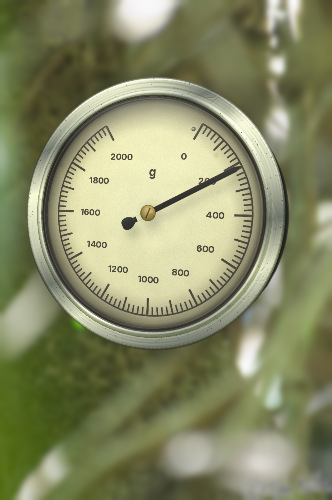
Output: 220,g
